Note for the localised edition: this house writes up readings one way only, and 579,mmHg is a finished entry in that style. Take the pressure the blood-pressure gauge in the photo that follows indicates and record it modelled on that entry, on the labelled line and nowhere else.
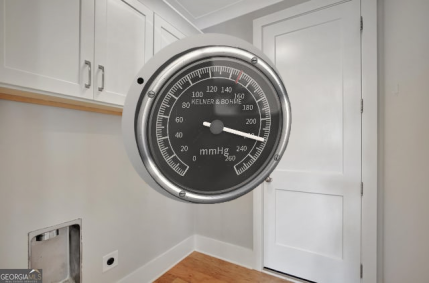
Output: 220,mmHg
